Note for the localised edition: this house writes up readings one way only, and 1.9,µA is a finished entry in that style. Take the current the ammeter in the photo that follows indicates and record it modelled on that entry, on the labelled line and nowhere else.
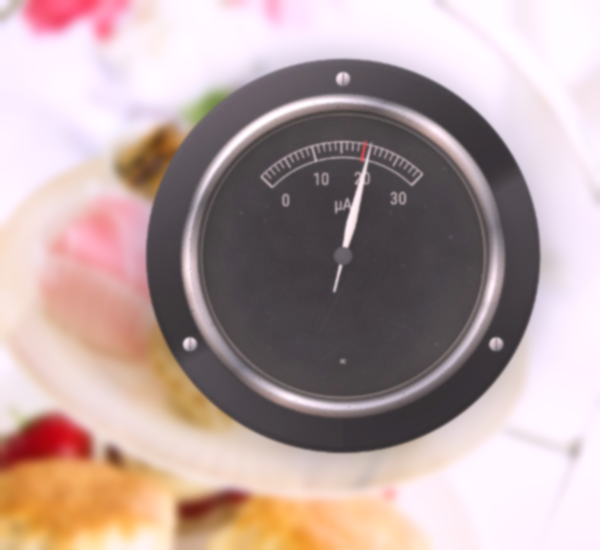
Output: 20,µA
